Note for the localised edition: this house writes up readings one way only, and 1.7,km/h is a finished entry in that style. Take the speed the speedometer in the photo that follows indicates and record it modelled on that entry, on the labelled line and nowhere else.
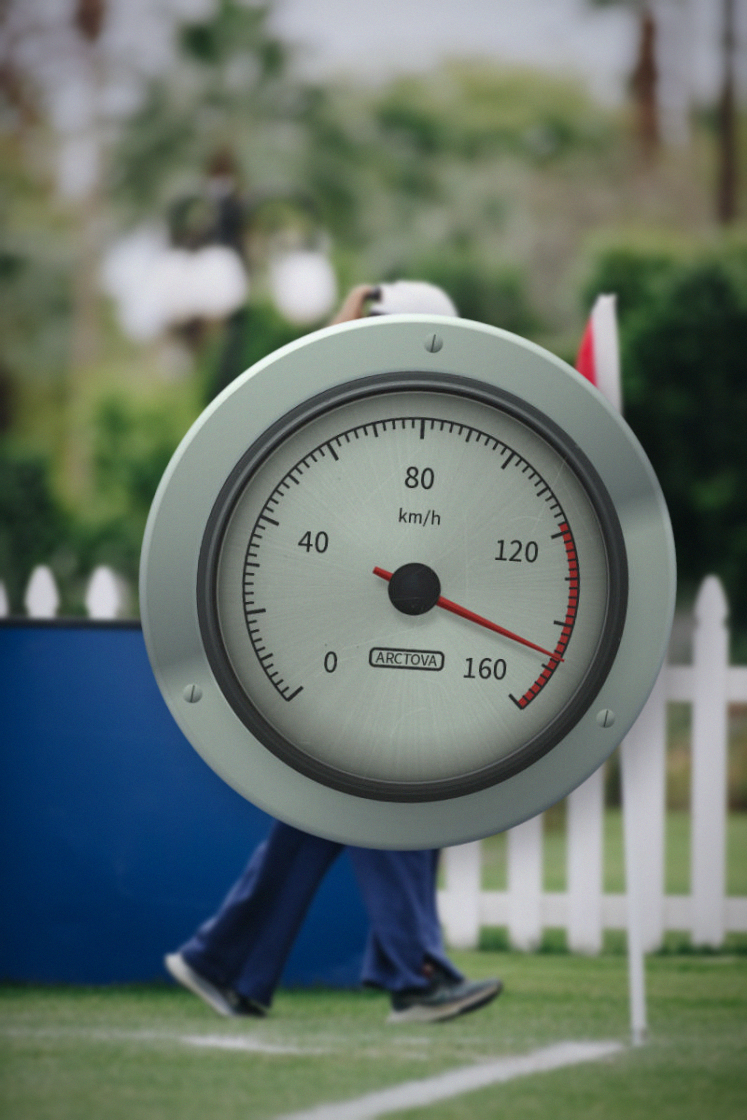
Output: 147,km/h
